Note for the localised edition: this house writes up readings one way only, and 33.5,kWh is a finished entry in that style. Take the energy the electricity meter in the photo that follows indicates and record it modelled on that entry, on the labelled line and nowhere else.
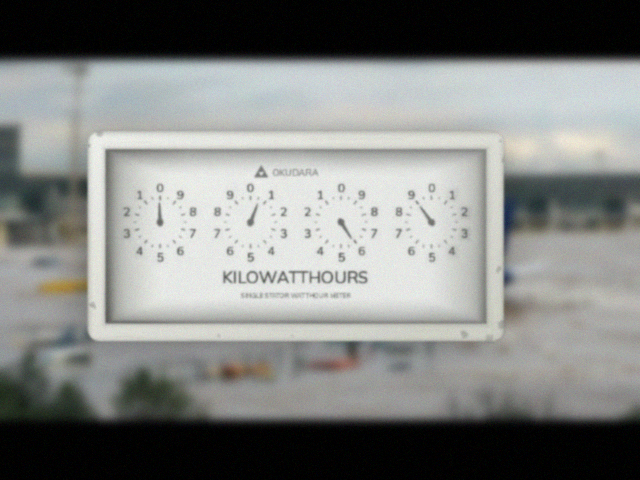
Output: 59,kWh
